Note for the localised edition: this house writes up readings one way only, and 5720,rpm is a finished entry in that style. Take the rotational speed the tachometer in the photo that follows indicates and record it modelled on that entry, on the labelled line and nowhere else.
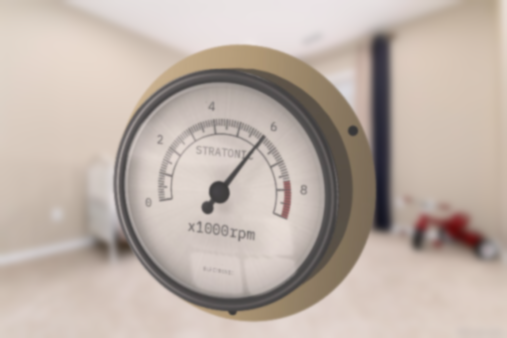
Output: 6000,rpm
